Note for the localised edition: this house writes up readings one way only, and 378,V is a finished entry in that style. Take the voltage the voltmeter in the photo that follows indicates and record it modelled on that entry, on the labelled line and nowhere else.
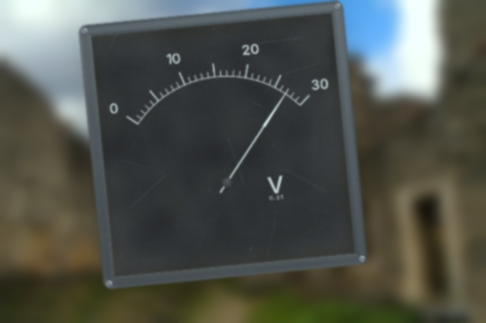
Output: 27,V
